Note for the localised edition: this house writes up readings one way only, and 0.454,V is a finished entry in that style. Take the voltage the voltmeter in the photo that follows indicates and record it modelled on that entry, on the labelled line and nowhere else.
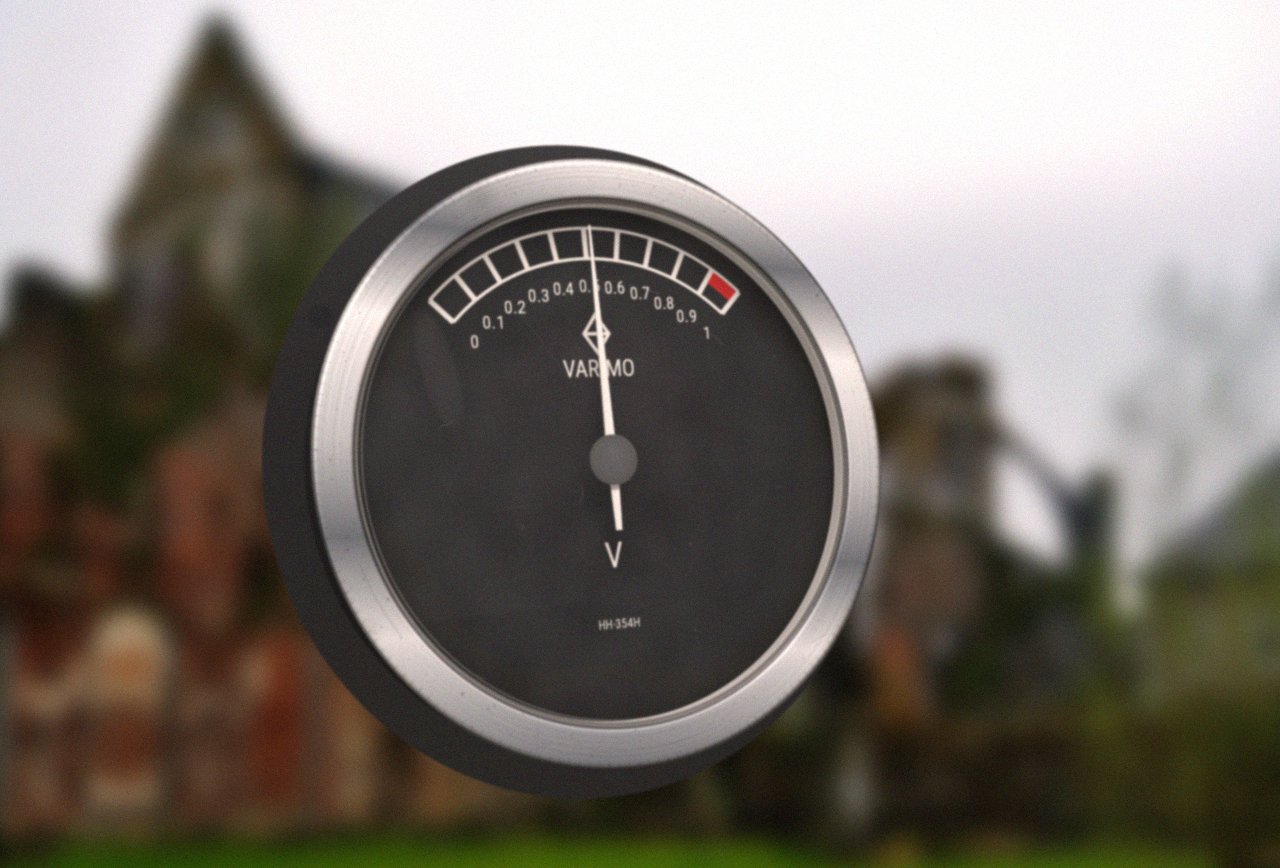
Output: 0.5,V
